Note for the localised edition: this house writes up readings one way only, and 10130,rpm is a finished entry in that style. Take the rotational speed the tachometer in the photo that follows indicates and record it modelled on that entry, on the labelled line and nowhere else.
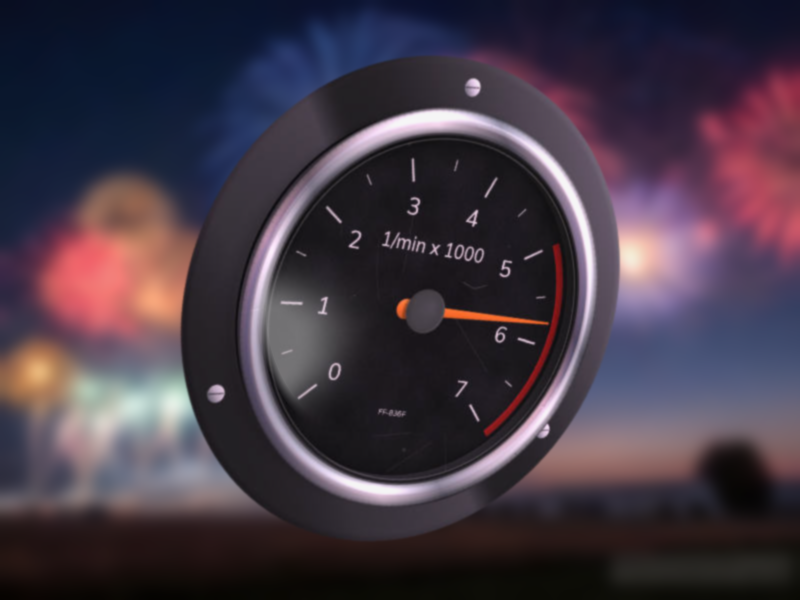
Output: 5750,rpm
